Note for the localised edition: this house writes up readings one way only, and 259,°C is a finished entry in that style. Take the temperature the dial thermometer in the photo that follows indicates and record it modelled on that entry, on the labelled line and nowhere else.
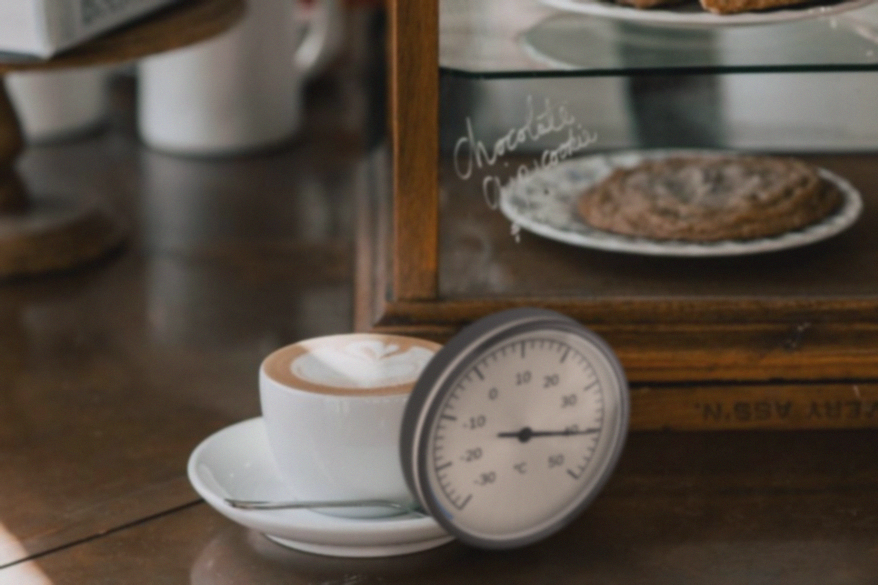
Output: 40,°C
